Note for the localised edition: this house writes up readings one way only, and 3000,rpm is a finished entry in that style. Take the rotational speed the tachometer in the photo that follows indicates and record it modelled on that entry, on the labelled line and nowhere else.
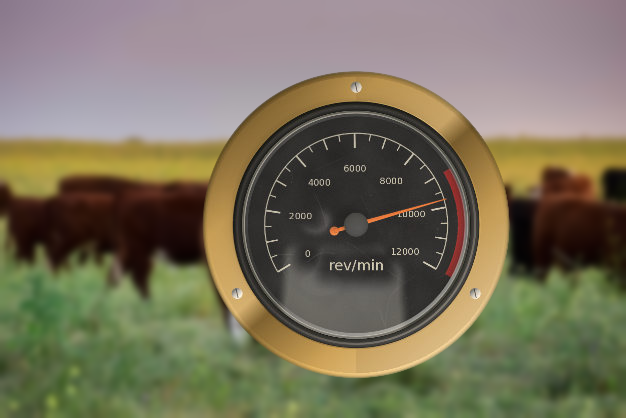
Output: 9750,rpm
